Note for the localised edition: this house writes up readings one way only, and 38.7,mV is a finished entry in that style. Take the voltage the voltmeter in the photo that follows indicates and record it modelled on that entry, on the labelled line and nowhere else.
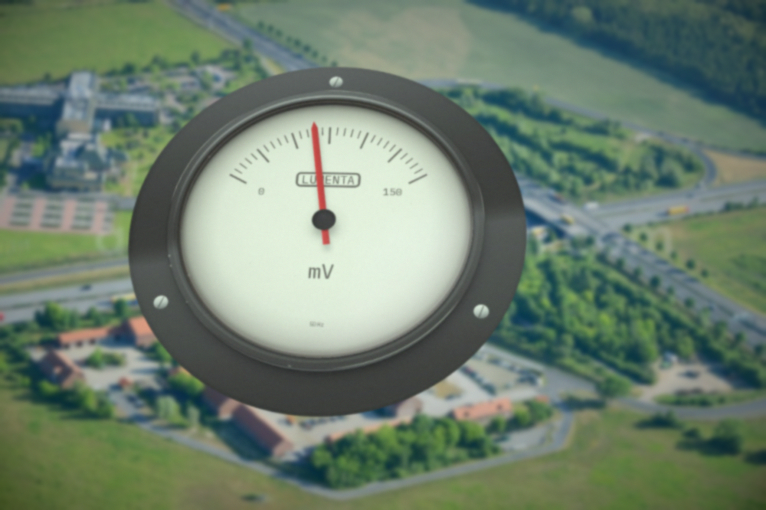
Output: 65,mV
